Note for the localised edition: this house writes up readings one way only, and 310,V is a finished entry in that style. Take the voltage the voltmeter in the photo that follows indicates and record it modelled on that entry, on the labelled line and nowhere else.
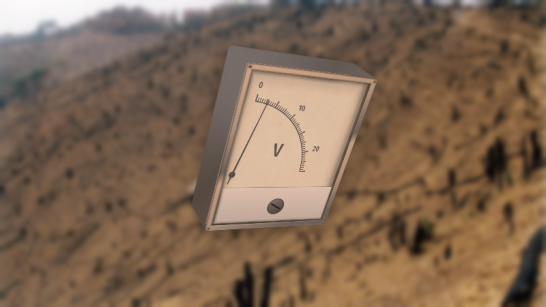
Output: 2.5,V
